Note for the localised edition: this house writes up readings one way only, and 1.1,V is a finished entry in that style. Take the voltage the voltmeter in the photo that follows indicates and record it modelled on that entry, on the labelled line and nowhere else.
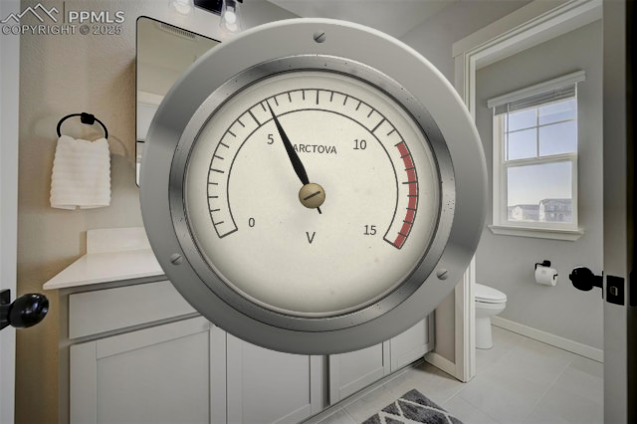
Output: 5.75,V
